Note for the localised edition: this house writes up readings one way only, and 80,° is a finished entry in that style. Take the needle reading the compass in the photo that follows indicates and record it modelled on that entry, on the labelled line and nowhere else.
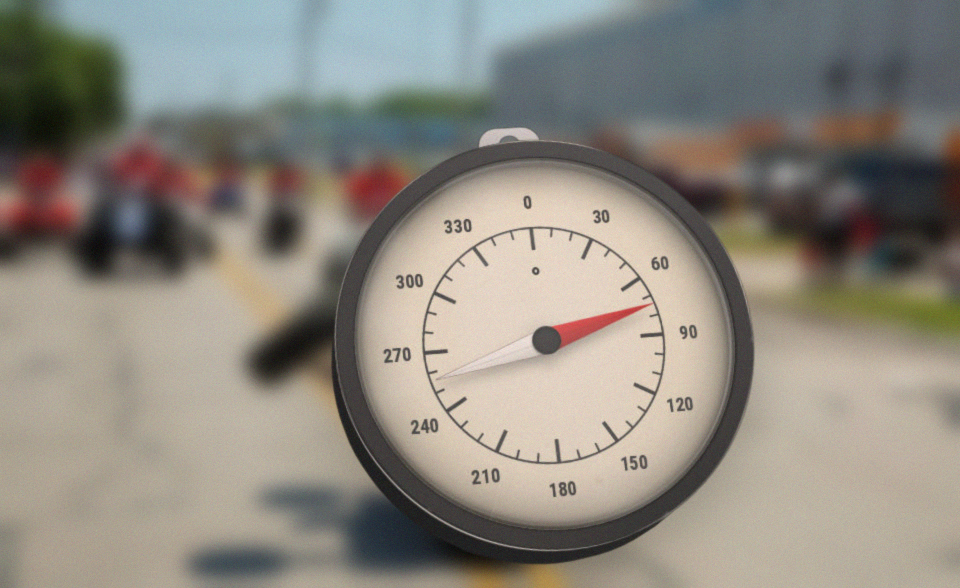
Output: 75,°
